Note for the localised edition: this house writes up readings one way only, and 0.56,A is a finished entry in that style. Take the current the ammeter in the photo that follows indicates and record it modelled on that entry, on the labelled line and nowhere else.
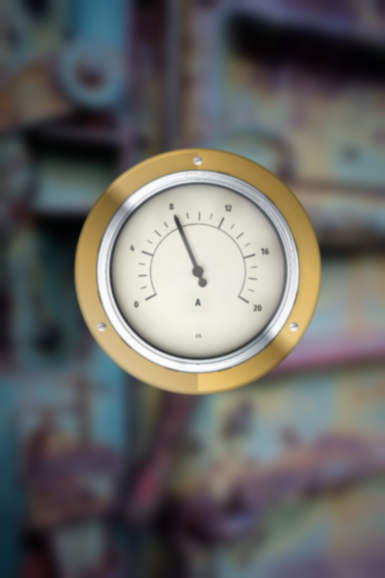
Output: 8,A
